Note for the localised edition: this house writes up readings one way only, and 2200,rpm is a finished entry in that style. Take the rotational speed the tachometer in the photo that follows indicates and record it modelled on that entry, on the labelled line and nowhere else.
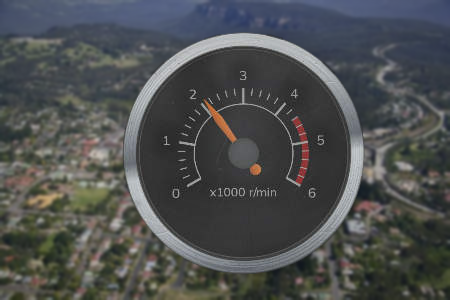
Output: 2100,rpm
